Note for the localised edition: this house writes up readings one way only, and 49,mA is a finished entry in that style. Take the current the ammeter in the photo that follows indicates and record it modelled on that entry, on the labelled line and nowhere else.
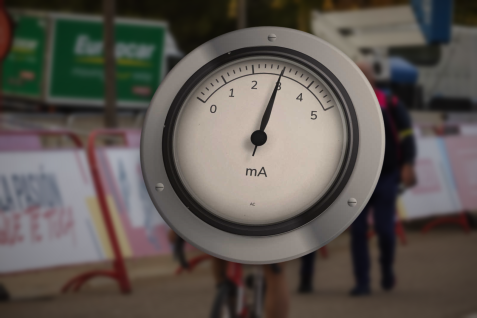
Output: 3,mA
